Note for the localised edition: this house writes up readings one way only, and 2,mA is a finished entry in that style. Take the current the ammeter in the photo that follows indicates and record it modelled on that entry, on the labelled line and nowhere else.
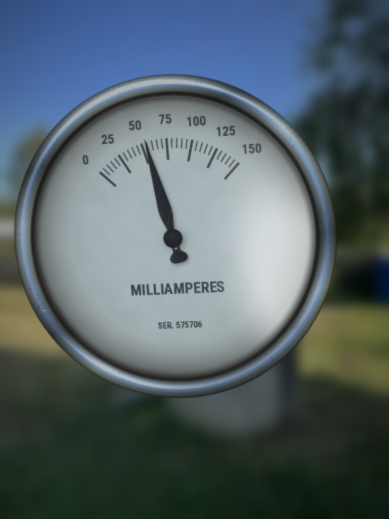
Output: 55,mA
